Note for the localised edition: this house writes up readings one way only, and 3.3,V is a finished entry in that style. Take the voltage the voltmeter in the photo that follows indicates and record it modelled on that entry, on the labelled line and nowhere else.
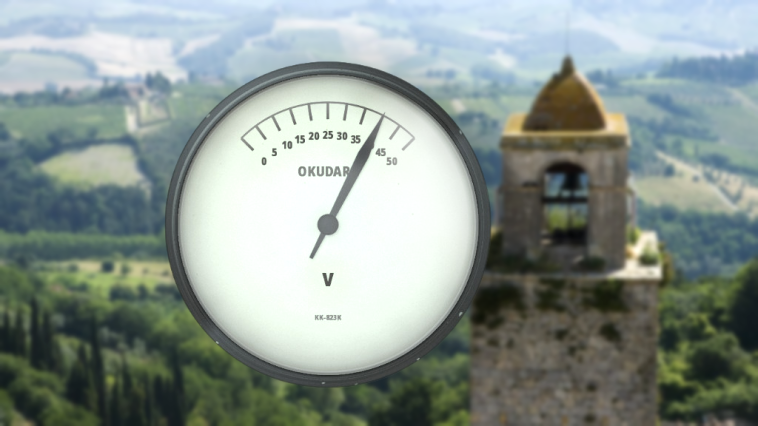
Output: 40,V
